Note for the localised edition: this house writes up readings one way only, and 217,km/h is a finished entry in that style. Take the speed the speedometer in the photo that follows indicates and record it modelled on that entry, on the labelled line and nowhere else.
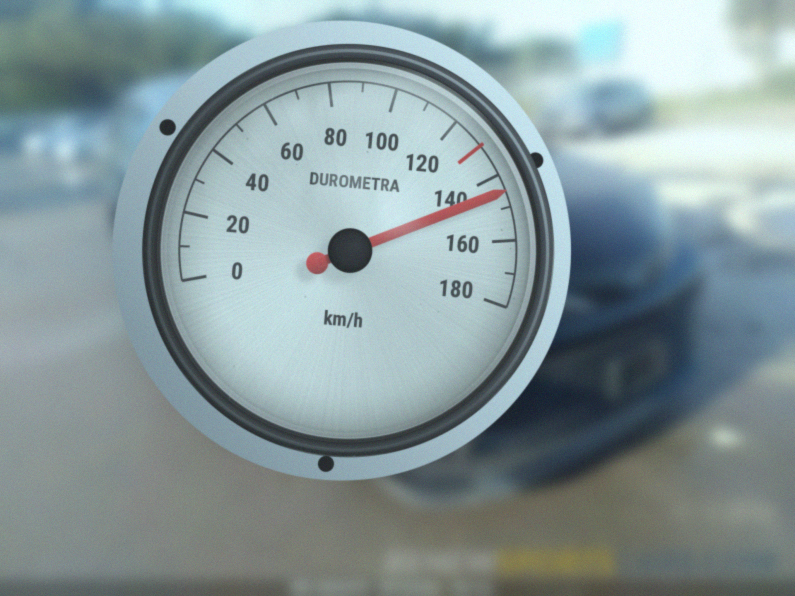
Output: 145,km/h
